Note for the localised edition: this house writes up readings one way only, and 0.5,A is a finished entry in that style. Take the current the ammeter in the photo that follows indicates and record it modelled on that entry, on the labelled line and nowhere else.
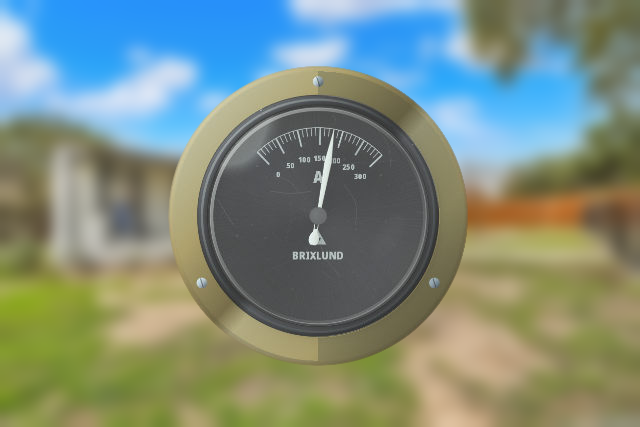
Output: 180,A
